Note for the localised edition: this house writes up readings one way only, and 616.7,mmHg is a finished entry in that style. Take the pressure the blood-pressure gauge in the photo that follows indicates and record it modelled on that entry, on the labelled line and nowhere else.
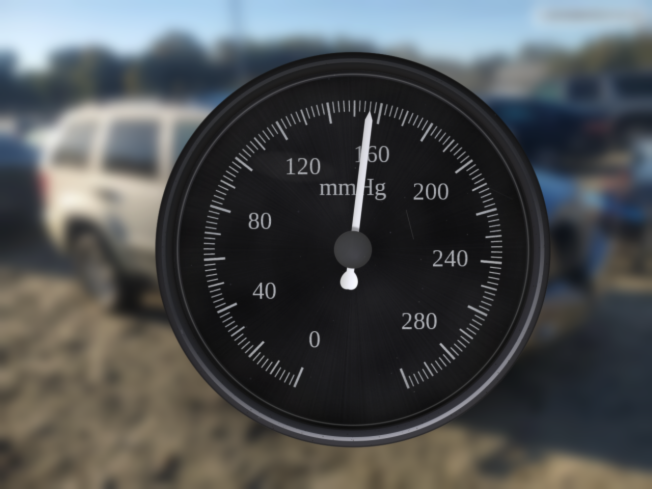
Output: 156,mmHg
